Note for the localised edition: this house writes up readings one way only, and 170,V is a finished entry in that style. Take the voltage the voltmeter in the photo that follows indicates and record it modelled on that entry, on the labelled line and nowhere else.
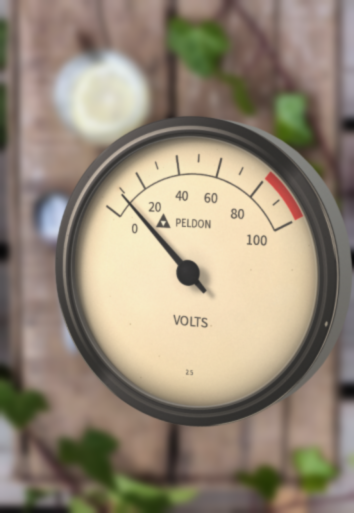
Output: 10,V
